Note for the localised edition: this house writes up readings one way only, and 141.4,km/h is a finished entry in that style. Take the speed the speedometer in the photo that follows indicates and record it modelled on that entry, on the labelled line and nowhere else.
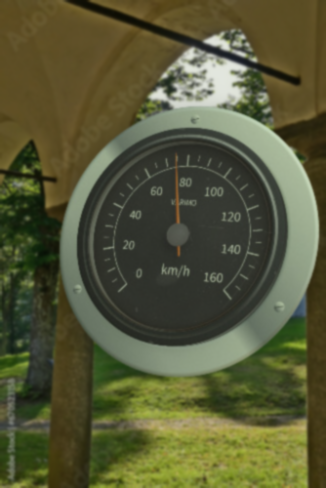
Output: 75,km/h
